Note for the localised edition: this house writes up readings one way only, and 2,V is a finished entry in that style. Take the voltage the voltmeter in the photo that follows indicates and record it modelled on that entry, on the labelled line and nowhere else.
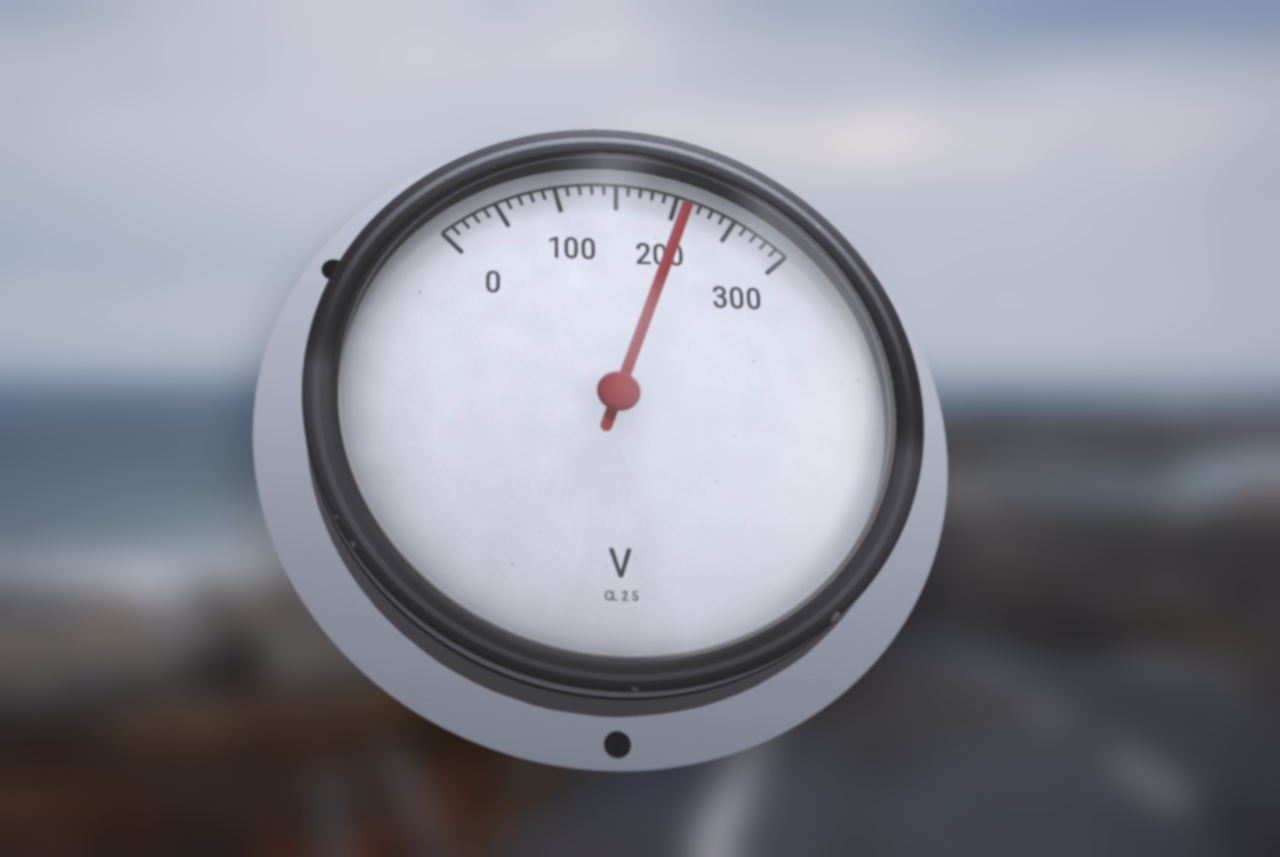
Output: 210,V
